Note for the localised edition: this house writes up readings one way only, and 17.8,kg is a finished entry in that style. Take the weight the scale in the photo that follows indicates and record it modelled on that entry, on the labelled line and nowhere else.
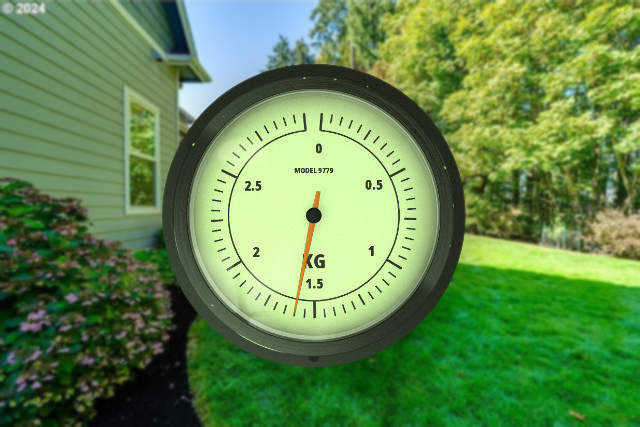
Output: 1.6,kg
